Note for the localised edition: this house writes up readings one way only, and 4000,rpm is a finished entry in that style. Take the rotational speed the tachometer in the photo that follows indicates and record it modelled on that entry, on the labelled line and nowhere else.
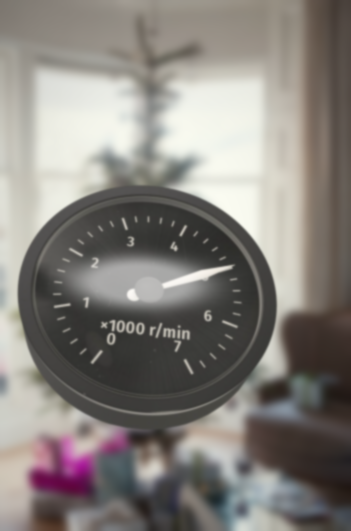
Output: 5000,rpm
